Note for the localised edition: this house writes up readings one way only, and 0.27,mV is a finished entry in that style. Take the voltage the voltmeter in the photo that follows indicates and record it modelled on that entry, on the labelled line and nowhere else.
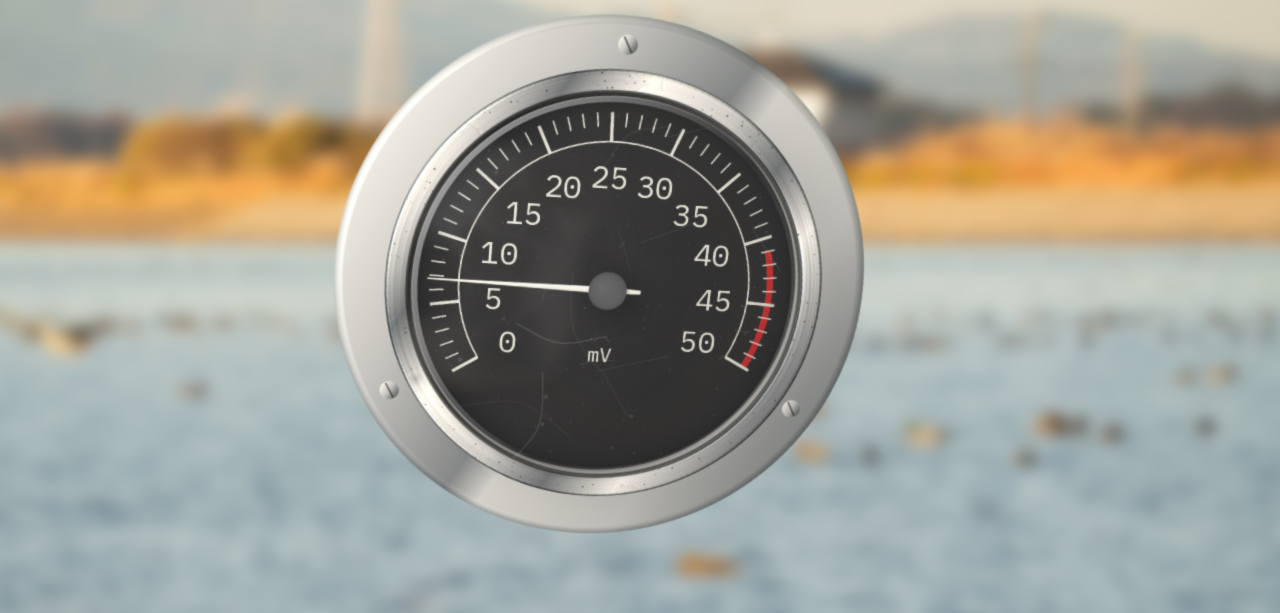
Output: 7,mV
